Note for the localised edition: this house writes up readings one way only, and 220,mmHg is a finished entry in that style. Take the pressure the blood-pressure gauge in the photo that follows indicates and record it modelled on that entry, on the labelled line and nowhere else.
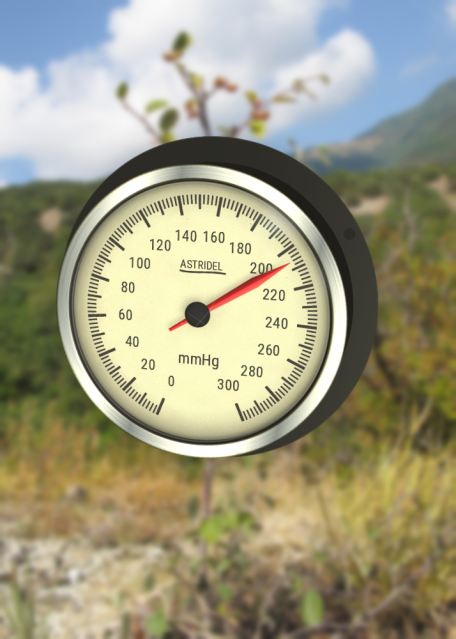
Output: 206,mmHg
